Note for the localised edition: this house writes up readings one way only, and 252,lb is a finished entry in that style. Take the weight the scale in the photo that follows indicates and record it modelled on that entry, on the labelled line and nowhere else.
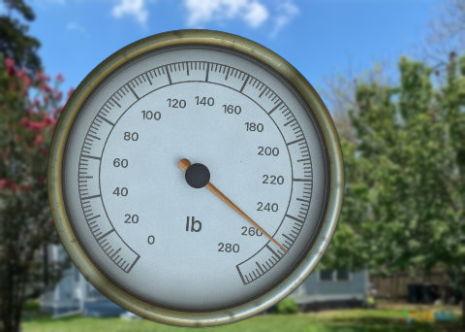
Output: 256,lb
